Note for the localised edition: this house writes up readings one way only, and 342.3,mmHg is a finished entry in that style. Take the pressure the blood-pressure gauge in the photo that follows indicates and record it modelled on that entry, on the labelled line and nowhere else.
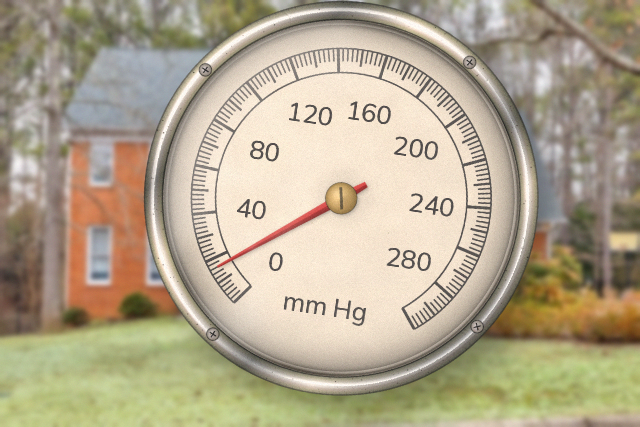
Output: 16,mmHg
